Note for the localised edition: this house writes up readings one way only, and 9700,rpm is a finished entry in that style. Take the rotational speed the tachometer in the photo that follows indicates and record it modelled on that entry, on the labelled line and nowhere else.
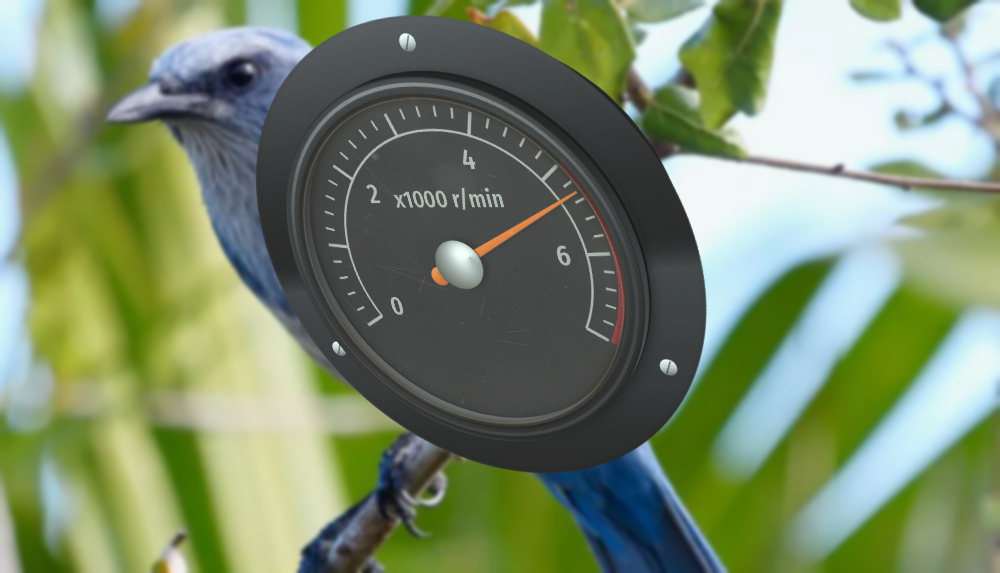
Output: 5300,rpm
